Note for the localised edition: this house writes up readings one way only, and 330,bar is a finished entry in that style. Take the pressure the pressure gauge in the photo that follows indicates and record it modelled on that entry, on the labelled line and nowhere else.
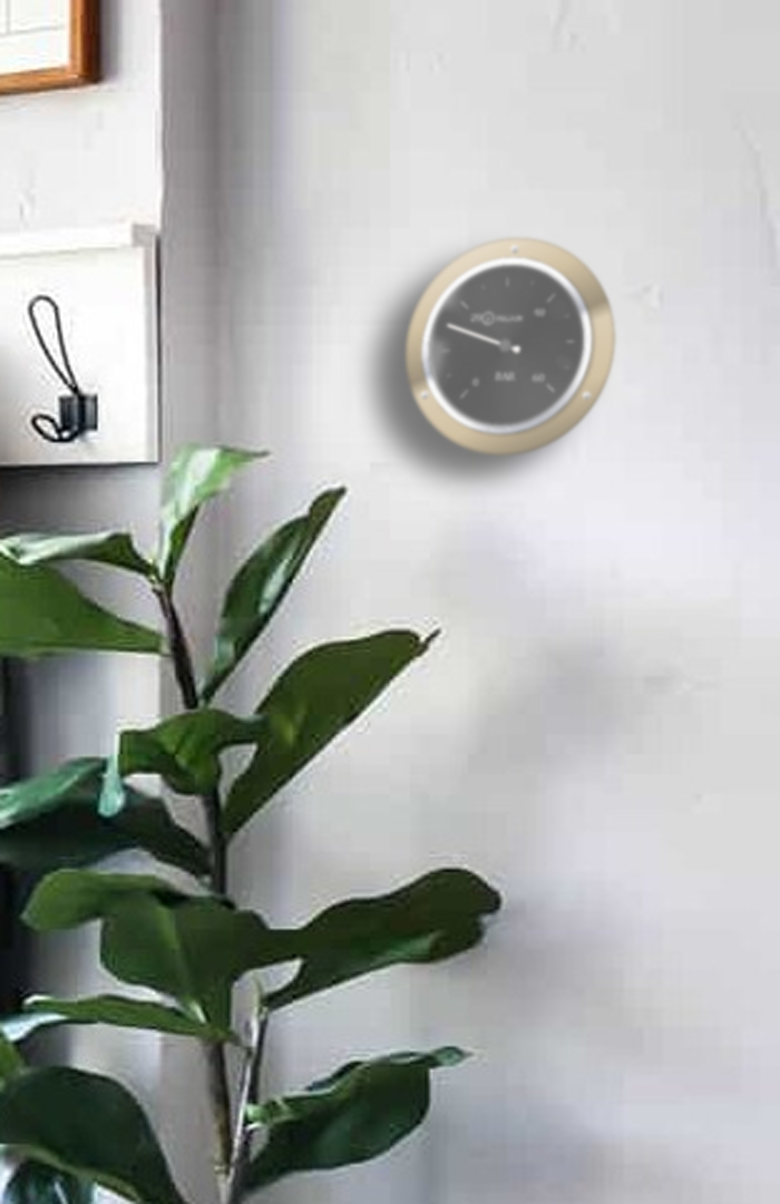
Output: 15,bar
